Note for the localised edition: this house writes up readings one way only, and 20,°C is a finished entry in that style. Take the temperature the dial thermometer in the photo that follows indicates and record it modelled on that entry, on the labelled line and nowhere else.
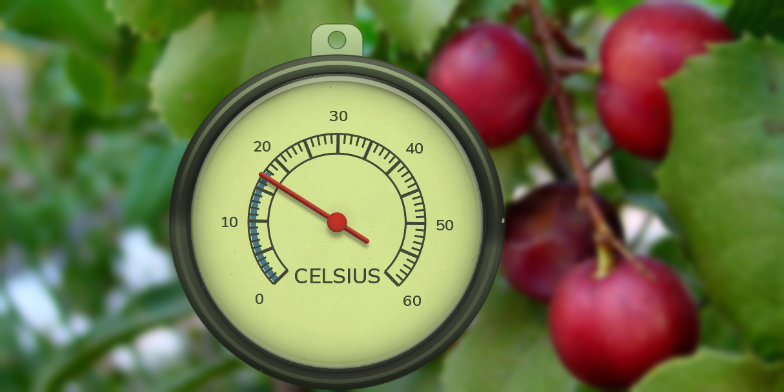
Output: 17,°C
